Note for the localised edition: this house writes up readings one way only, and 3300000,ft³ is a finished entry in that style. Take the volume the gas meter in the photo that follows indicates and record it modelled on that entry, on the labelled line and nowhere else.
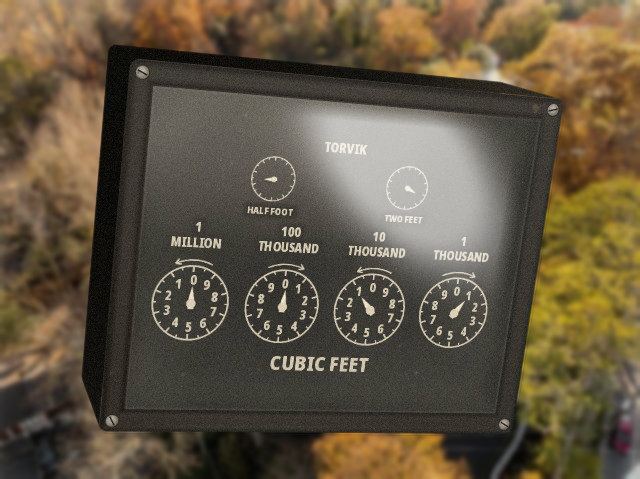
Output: 1100,ft³
